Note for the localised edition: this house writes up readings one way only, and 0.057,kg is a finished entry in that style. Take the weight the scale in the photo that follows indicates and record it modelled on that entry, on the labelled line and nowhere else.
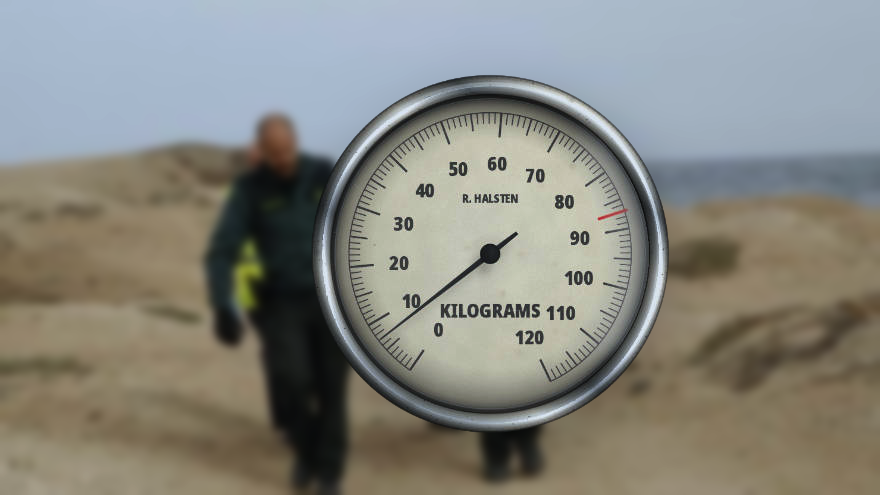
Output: 7,kg
